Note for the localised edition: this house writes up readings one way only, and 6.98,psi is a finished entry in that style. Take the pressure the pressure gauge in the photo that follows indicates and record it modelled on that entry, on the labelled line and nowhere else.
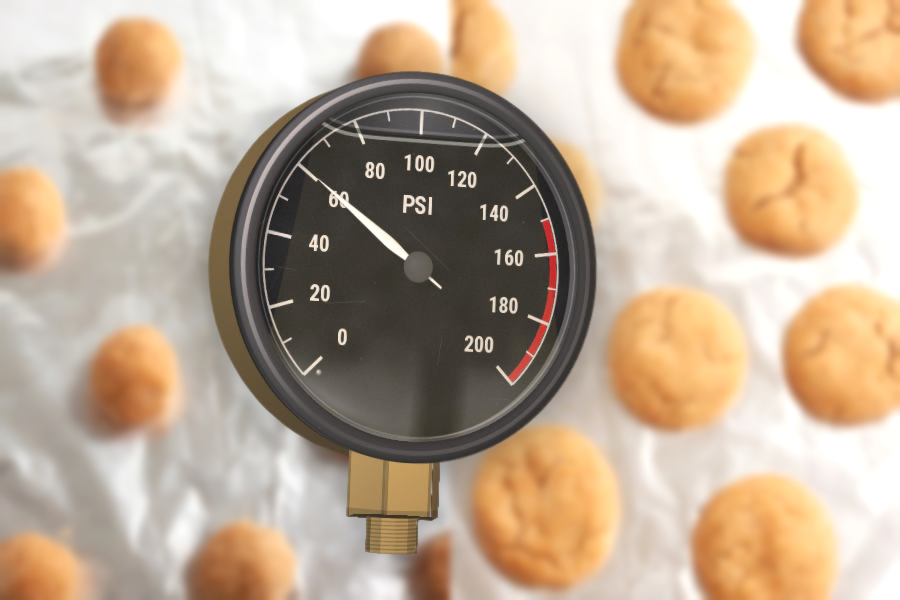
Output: 60,psi
